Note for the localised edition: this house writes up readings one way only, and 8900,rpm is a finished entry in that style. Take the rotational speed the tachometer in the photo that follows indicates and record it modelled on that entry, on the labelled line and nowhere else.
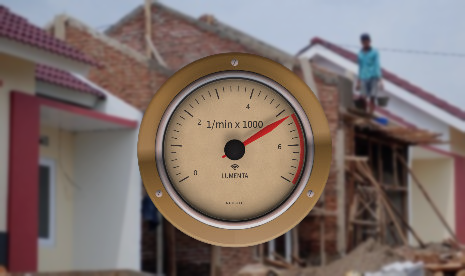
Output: 5200,rpm
